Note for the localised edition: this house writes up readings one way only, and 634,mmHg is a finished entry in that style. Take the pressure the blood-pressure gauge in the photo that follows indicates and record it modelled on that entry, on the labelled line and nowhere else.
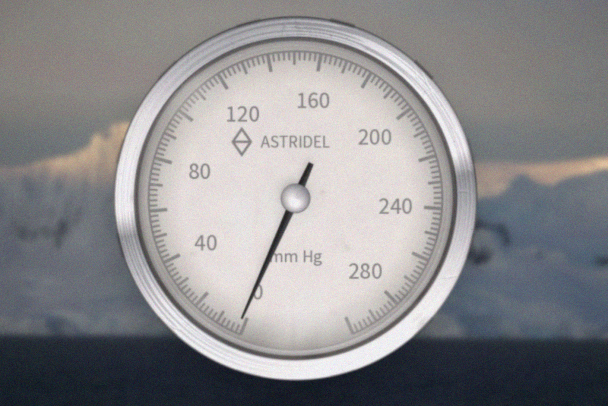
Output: 2,mmHg
